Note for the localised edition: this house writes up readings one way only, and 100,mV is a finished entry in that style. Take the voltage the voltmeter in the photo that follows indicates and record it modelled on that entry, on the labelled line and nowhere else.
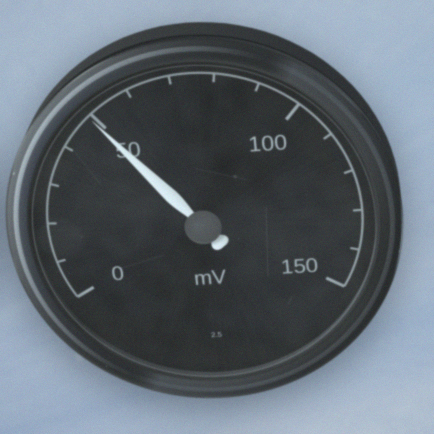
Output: 50,mV
